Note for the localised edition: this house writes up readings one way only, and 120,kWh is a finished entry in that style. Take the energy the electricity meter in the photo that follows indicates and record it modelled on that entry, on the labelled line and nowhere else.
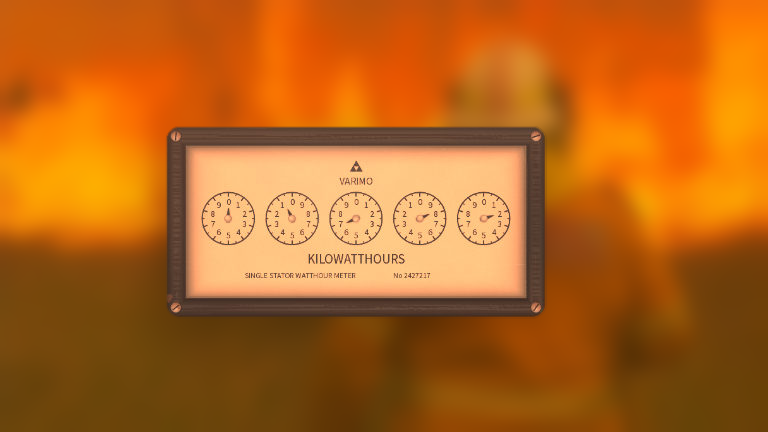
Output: 682,kWh
